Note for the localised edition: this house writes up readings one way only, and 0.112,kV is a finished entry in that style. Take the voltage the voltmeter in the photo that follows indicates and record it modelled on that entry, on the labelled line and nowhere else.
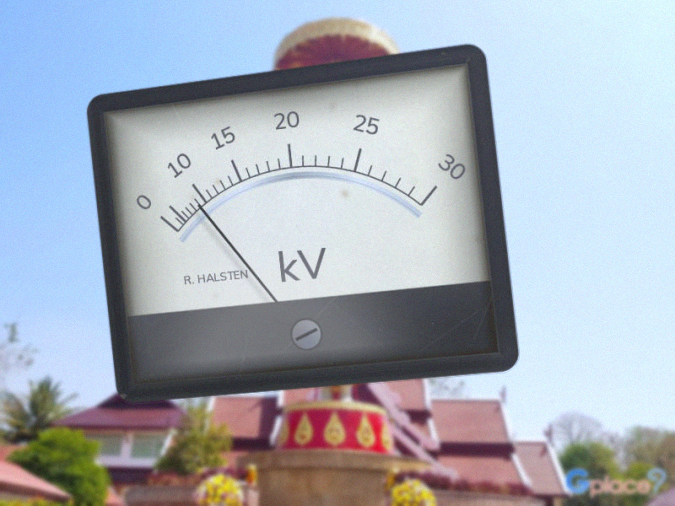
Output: 9,kV
